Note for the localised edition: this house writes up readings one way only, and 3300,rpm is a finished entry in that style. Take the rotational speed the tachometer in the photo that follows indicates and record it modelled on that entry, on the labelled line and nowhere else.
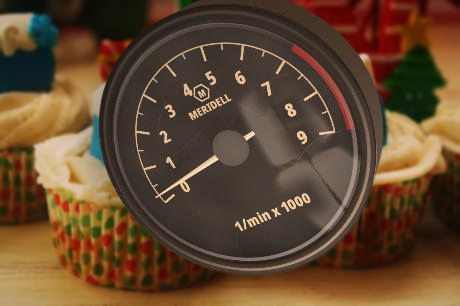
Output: 250,rpm
